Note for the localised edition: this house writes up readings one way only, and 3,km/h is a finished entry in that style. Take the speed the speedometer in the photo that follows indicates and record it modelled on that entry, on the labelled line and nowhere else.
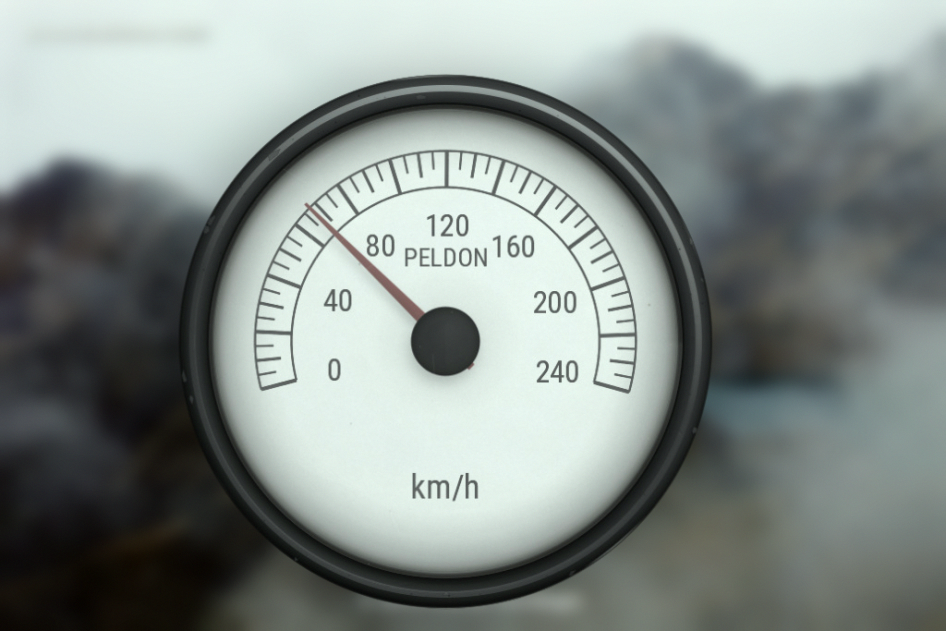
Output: 67.5,km/h
